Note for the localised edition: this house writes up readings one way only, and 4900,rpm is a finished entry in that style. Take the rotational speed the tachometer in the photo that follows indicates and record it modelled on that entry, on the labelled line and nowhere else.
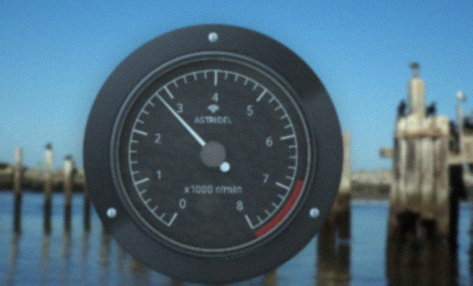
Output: 2800,rpm
